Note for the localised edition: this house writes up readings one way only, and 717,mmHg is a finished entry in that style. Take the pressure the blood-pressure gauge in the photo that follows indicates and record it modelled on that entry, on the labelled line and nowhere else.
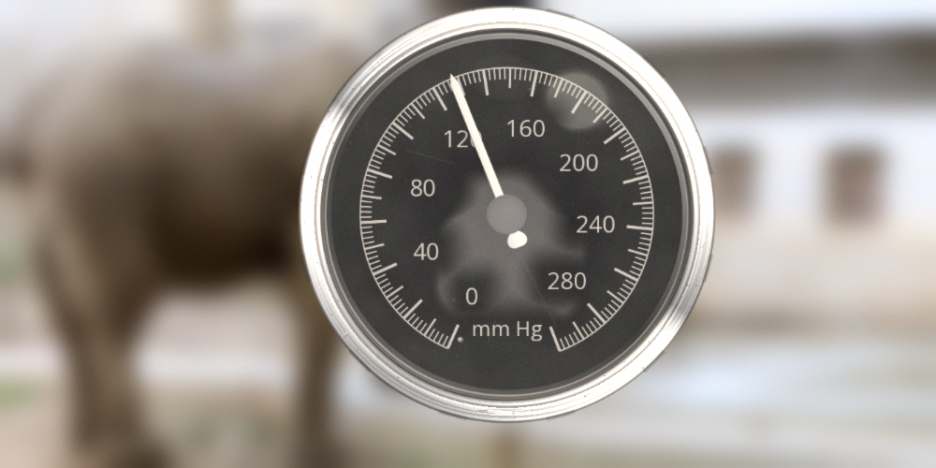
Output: 128,mmHg
